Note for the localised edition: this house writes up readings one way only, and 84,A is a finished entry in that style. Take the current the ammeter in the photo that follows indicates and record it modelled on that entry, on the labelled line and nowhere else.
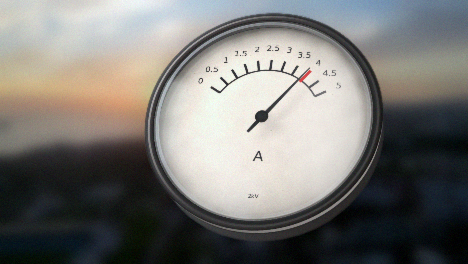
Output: 4,A
